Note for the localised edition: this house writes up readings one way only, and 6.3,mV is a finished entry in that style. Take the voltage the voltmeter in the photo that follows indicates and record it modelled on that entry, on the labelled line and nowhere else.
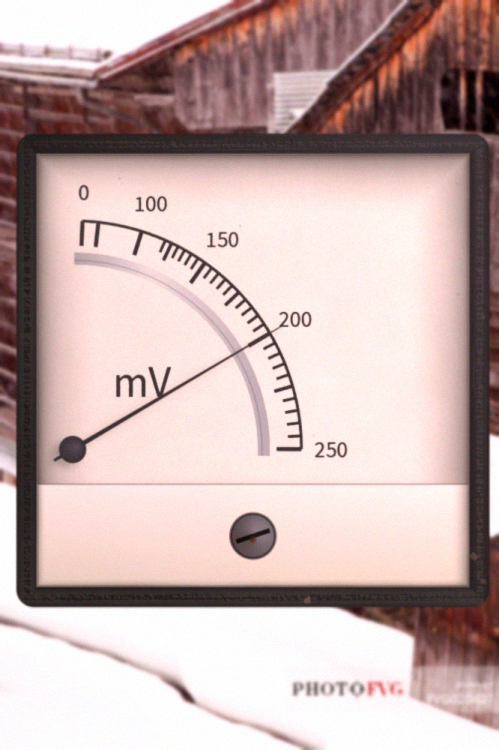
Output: 200,mV
